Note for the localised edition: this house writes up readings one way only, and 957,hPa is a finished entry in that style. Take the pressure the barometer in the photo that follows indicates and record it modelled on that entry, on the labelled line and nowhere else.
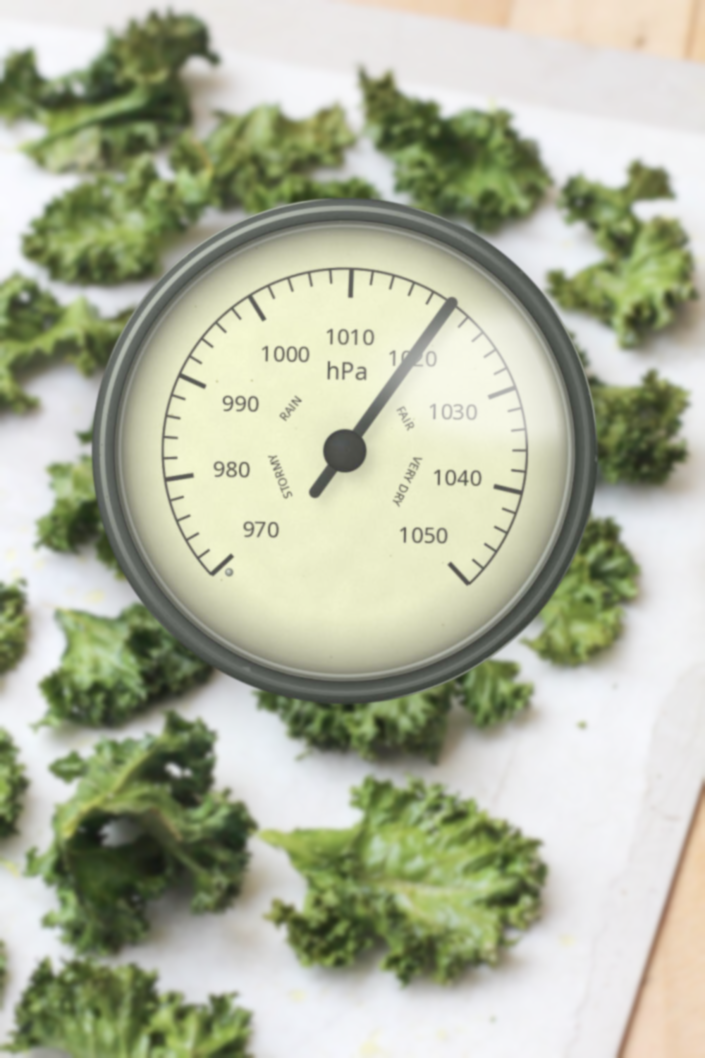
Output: 1020,hPa
